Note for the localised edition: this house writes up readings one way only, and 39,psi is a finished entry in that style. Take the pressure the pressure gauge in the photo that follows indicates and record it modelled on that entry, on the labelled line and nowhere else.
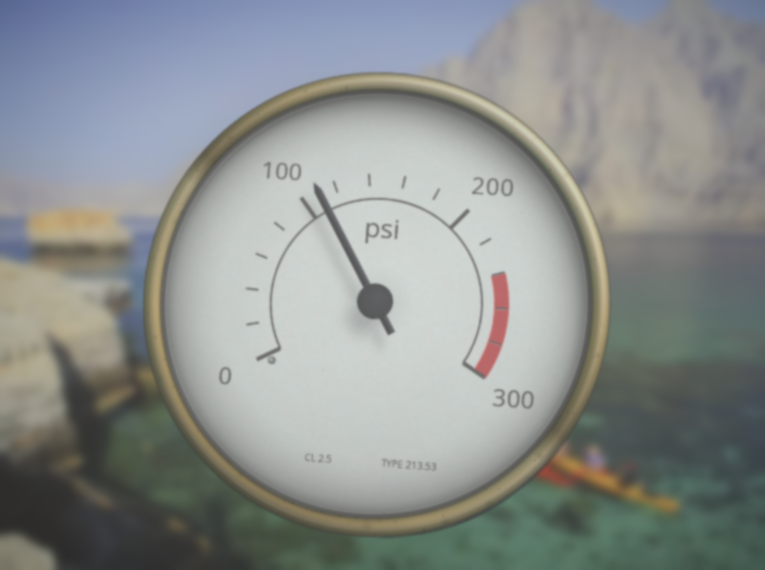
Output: 110,psi
